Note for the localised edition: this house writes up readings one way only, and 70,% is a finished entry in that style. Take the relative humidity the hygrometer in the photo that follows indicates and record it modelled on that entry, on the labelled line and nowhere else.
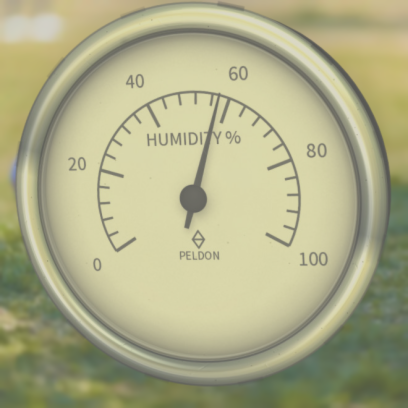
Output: 58,%
